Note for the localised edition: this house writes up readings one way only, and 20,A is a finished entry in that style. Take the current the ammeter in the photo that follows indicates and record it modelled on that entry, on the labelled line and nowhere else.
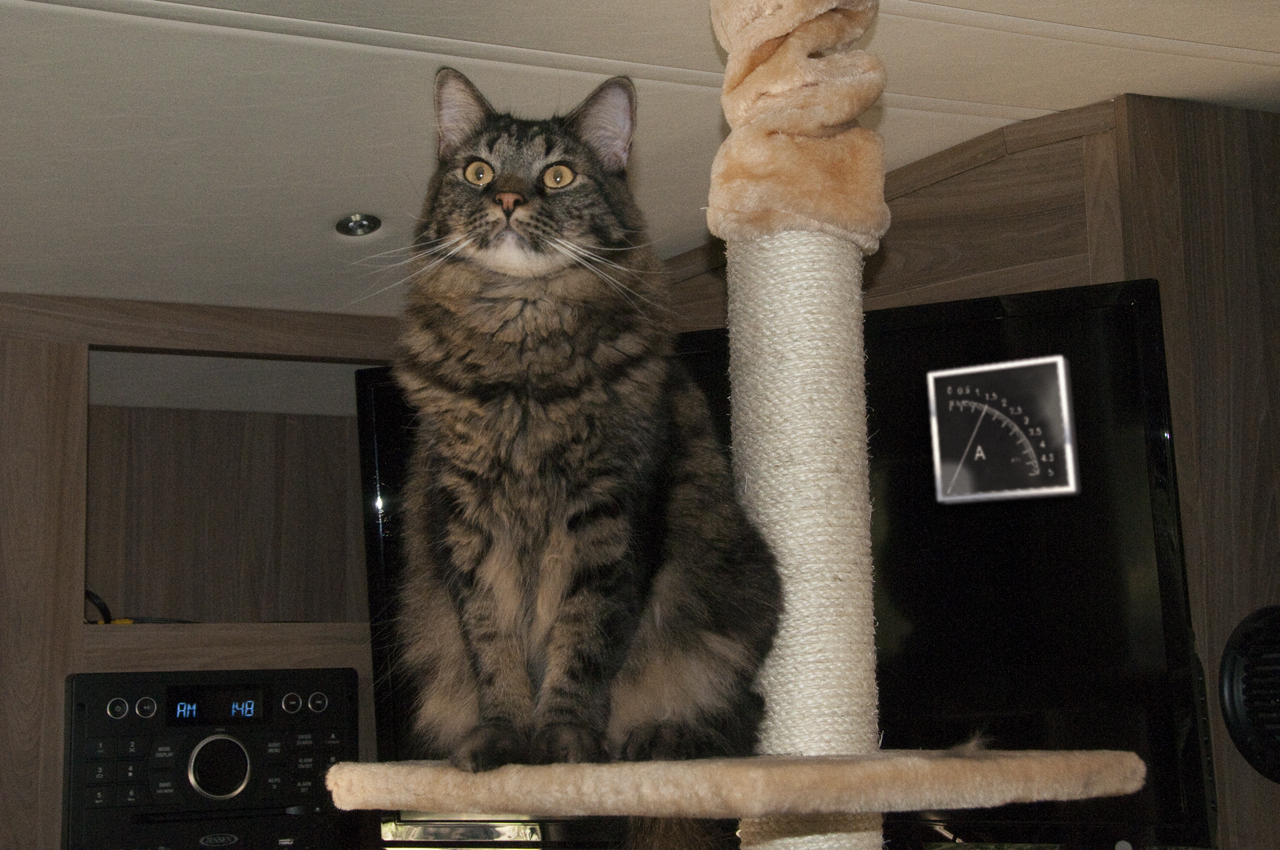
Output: 1.5,A
